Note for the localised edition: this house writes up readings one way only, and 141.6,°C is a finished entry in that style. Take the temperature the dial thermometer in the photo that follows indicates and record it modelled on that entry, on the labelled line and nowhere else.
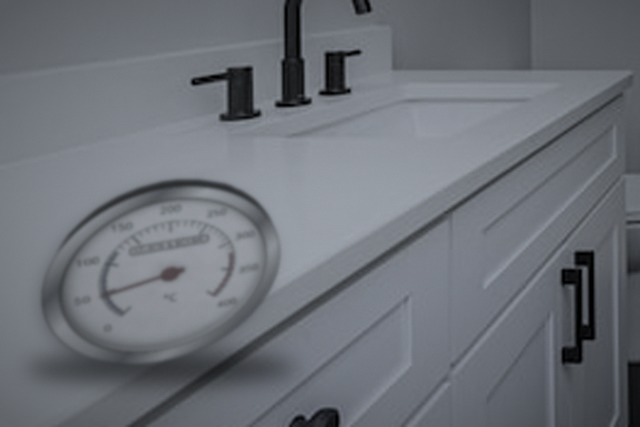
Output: 50,°C
